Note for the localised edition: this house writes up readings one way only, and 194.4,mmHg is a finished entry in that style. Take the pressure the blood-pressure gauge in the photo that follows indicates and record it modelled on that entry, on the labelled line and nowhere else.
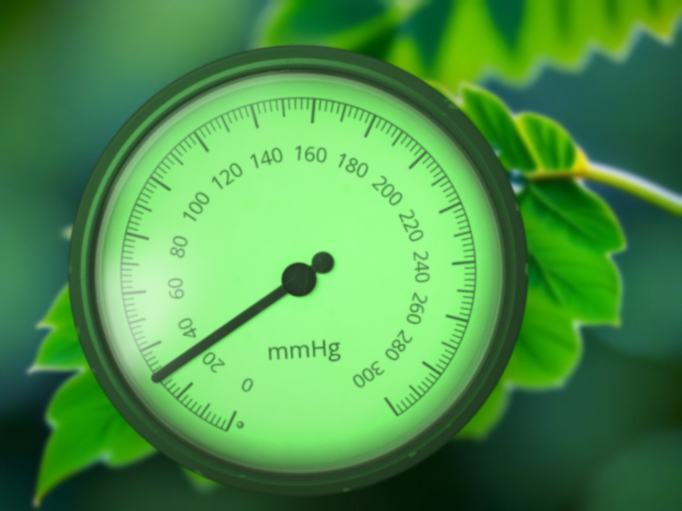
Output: 30,mmHg
